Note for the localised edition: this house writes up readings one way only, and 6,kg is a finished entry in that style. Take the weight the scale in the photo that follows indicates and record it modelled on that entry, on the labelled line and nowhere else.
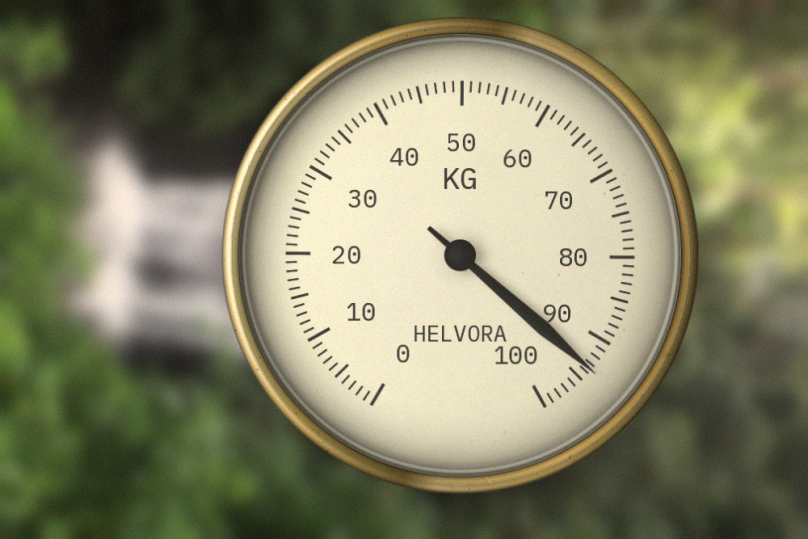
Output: 93.5,kg
